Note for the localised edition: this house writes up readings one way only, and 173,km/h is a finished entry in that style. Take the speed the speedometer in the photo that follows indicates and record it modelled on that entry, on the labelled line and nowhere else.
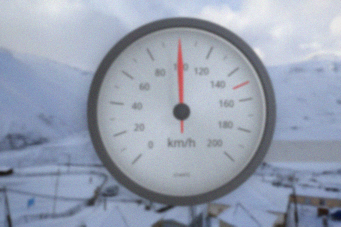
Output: 100,km/h
